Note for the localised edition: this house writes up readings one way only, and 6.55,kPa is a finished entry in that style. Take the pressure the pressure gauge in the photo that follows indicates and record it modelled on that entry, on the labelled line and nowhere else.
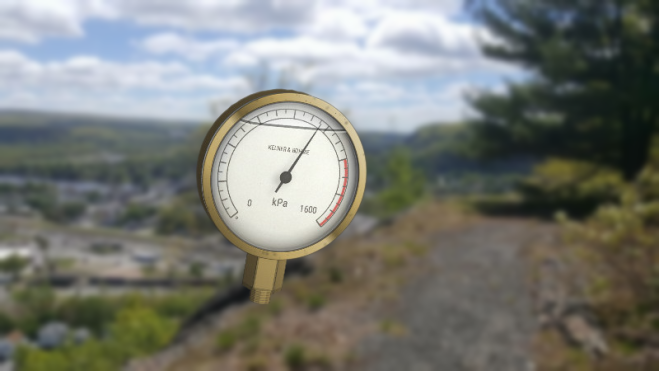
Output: 950,kPa
